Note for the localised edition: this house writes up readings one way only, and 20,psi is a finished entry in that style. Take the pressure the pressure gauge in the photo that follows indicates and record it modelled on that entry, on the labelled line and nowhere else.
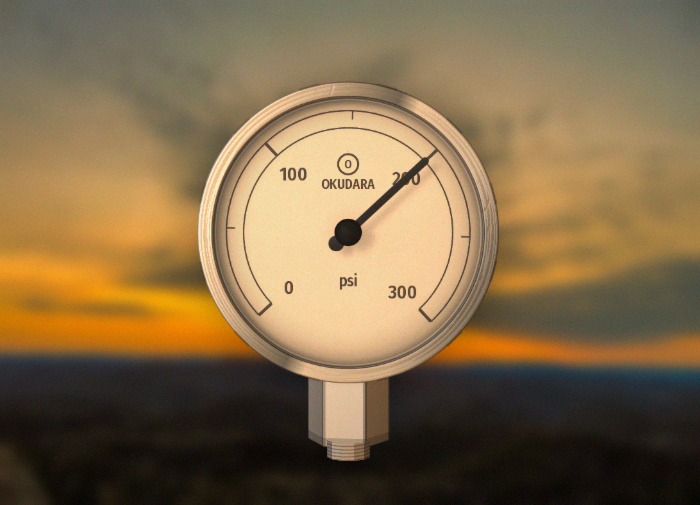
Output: 200,psi
